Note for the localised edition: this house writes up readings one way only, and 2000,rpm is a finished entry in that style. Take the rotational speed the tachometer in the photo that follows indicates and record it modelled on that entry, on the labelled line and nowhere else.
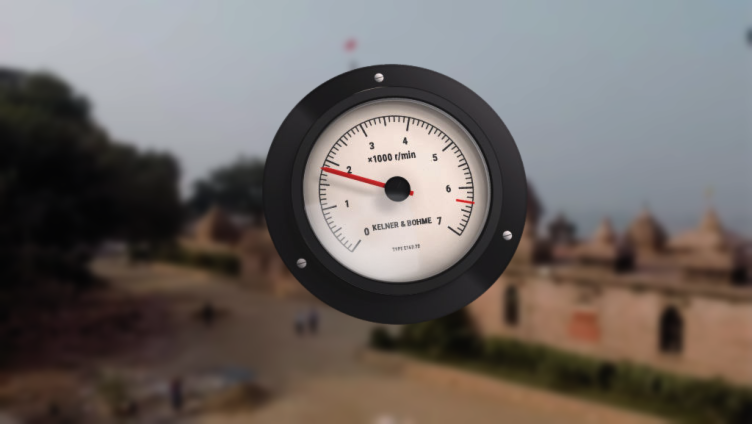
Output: 1800,rpm
